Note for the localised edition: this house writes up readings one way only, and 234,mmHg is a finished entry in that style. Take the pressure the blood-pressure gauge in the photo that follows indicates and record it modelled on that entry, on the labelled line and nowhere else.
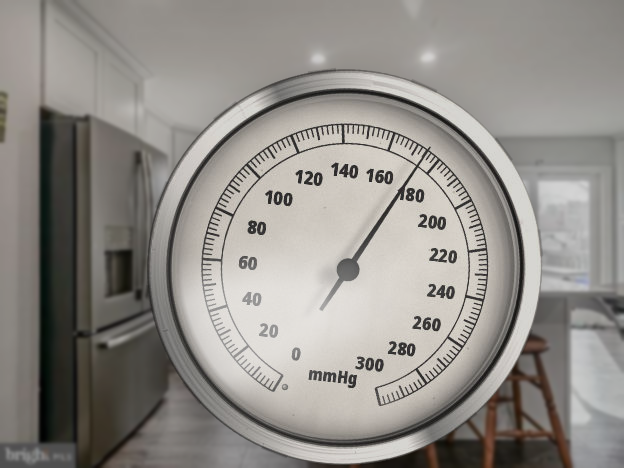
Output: 174,mmHg
